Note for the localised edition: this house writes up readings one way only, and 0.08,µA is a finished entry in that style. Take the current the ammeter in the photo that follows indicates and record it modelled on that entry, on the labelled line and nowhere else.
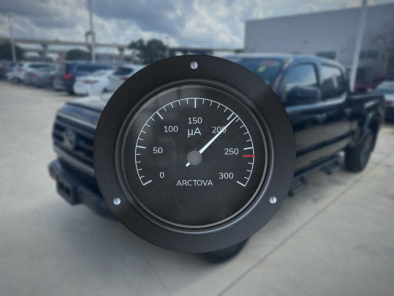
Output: 205,µA
